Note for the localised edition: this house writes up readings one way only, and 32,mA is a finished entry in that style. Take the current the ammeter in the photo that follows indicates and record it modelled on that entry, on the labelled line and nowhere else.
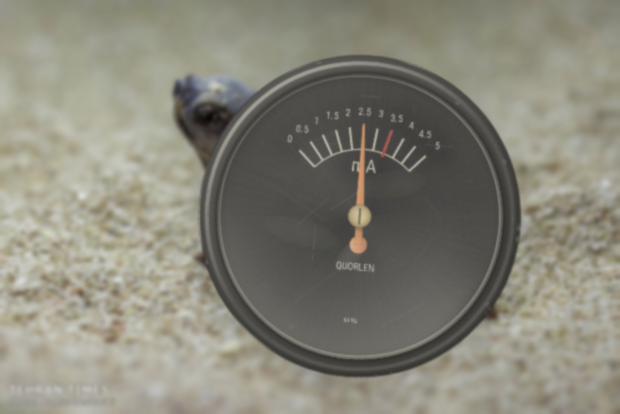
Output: 2.5,mA
